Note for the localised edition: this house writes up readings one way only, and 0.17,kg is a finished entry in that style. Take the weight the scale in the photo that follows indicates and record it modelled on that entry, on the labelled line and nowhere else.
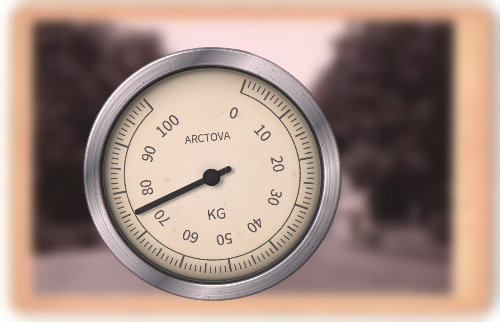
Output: 75,kg
